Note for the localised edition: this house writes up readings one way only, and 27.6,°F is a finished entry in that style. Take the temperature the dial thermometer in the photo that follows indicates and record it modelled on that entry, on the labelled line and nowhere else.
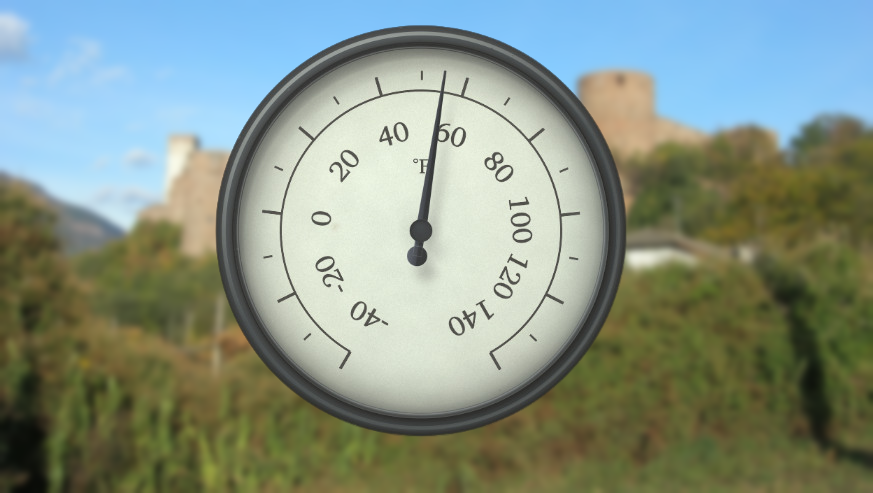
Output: 55,°F
